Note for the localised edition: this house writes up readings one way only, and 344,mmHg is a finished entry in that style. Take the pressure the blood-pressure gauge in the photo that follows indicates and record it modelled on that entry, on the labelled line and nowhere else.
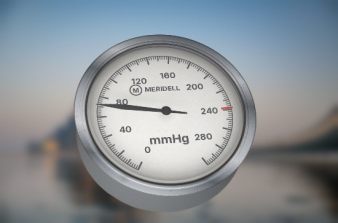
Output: 70,mmHg
